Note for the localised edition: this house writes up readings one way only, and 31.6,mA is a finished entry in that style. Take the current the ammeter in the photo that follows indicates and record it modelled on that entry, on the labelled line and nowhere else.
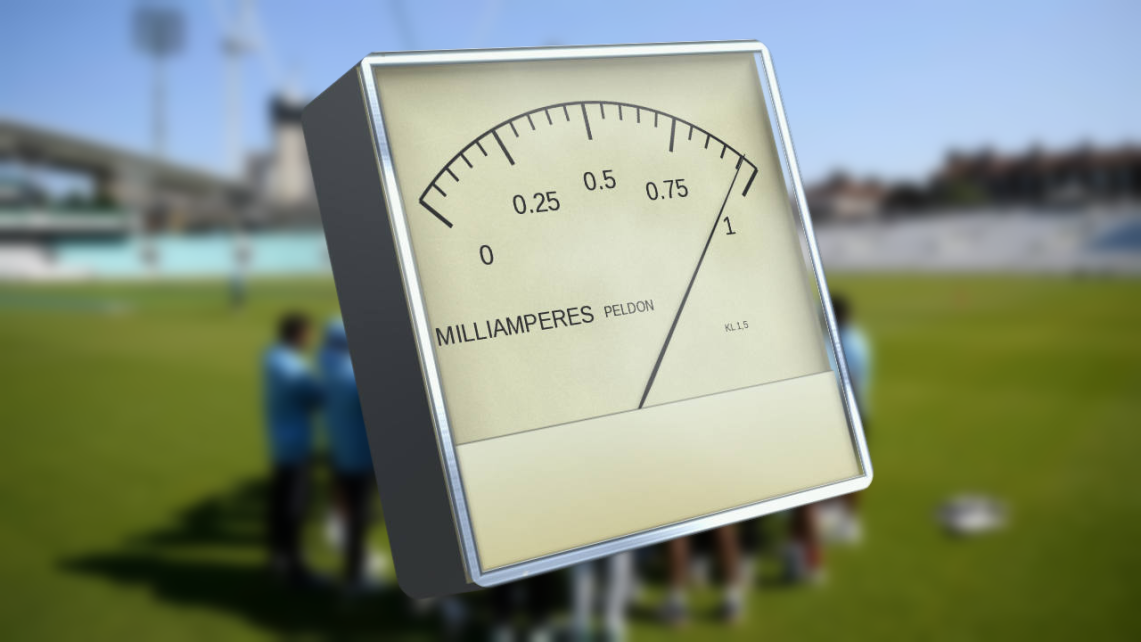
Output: 0.95,mA
